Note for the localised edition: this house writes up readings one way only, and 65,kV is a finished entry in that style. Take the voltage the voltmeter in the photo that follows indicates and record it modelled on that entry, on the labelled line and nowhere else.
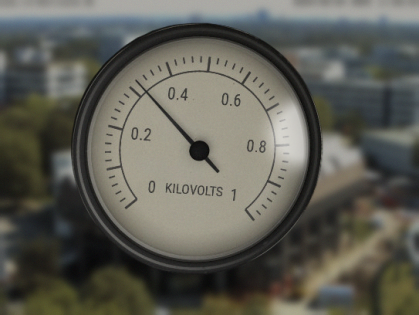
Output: 0.32,kV
